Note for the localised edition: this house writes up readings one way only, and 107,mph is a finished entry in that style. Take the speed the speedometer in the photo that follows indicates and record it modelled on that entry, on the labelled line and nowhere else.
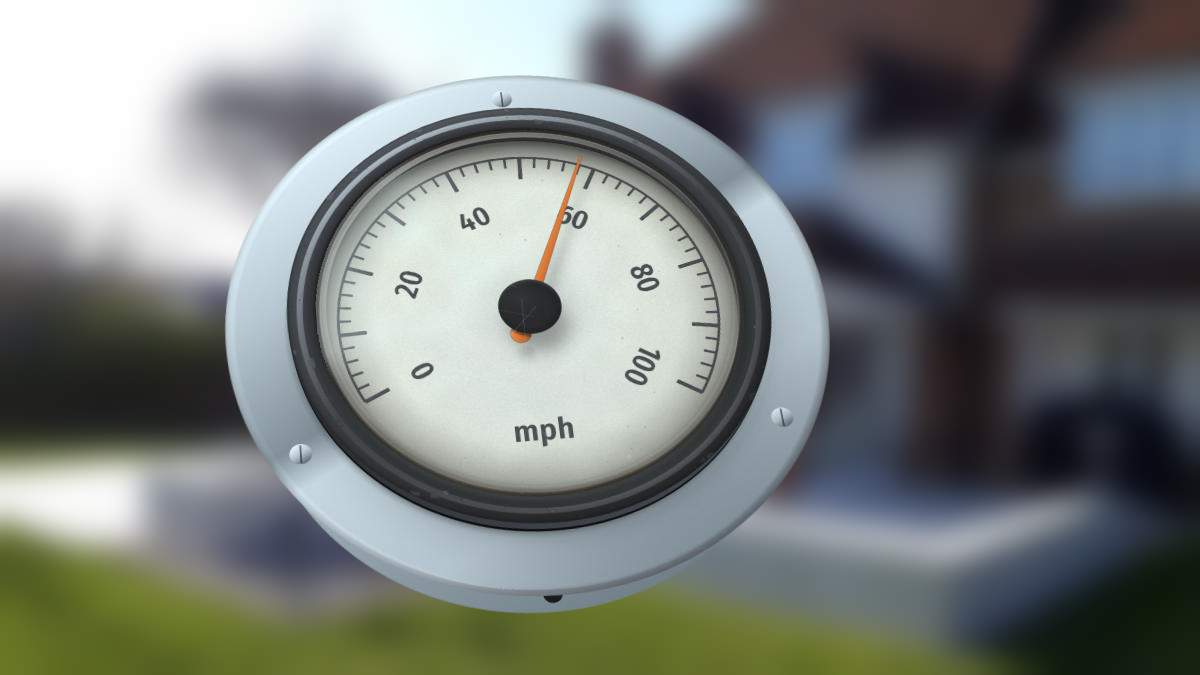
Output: 58,mph
